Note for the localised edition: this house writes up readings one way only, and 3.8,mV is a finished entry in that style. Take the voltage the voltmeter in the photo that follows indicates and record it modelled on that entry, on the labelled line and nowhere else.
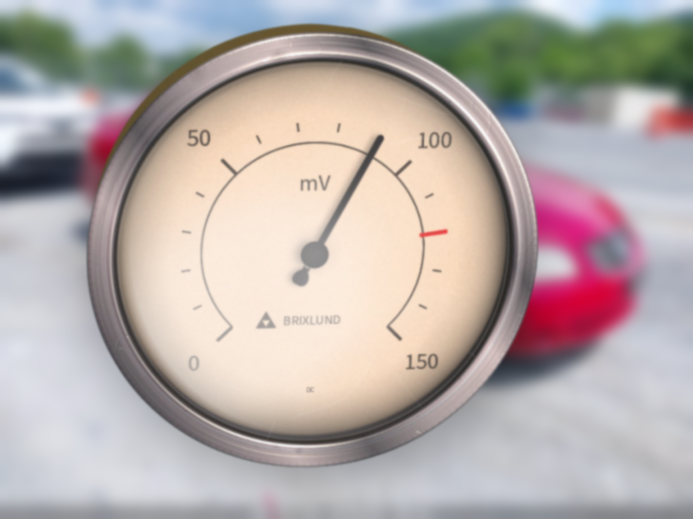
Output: 90,mV
